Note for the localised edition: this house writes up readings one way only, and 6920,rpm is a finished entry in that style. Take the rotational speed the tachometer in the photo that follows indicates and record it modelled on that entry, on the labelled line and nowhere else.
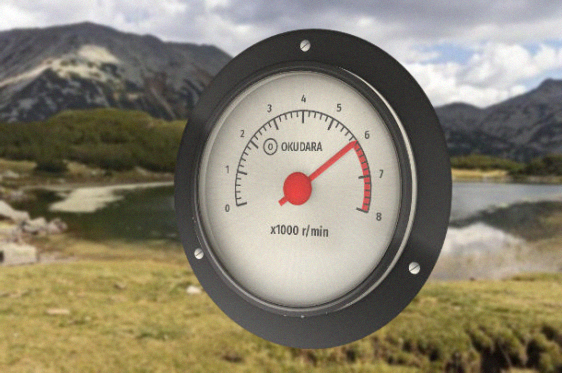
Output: 6000,rpm
